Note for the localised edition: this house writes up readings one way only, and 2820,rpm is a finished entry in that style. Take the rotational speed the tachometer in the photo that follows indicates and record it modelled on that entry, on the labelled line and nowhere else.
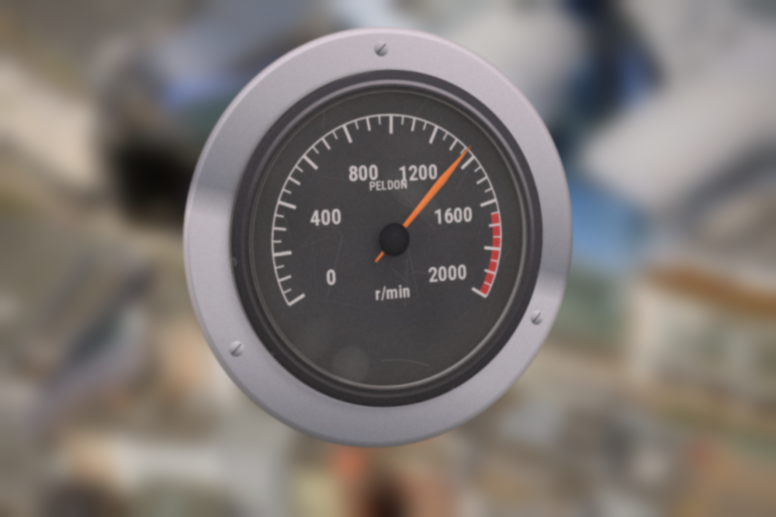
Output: 1350,rpm
